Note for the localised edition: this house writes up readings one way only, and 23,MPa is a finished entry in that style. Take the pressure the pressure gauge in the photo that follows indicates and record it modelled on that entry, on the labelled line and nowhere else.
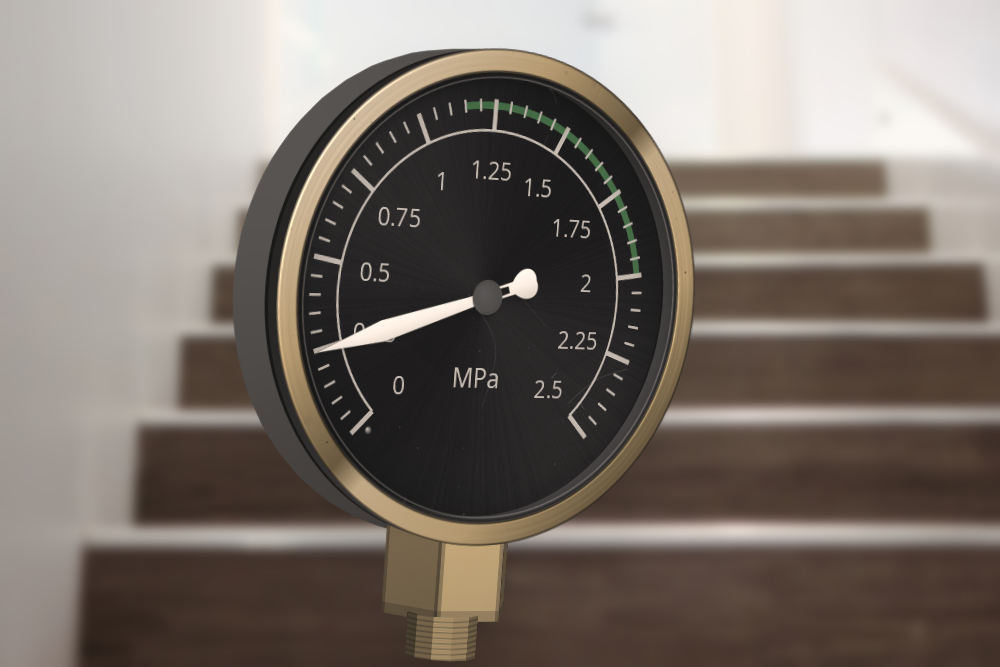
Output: 0.25,MPa
